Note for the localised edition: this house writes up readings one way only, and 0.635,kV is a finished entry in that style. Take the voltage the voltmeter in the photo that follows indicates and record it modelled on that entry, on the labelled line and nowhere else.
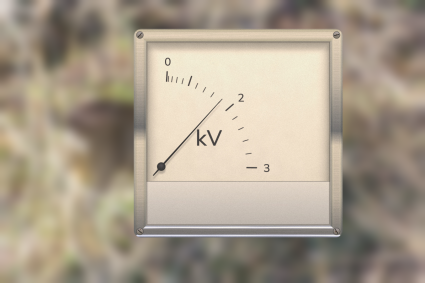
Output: 1.8,kV
